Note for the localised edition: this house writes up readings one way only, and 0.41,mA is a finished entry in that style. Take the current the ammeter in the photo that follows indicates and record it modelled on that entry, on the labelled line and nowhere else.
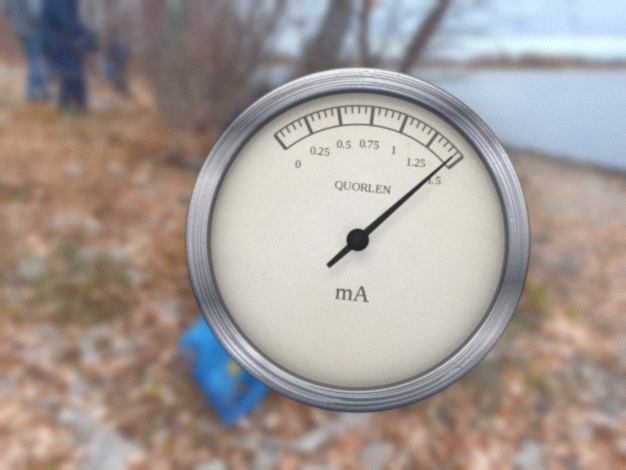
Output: 1.45,mA
